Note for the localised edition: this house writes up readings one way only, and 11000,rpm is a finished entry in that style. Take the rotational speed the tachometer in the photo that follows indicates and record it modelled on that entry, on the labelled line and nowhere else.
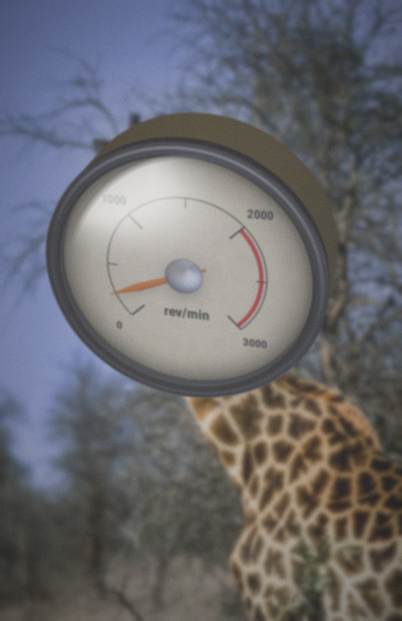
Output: 250,rpm
